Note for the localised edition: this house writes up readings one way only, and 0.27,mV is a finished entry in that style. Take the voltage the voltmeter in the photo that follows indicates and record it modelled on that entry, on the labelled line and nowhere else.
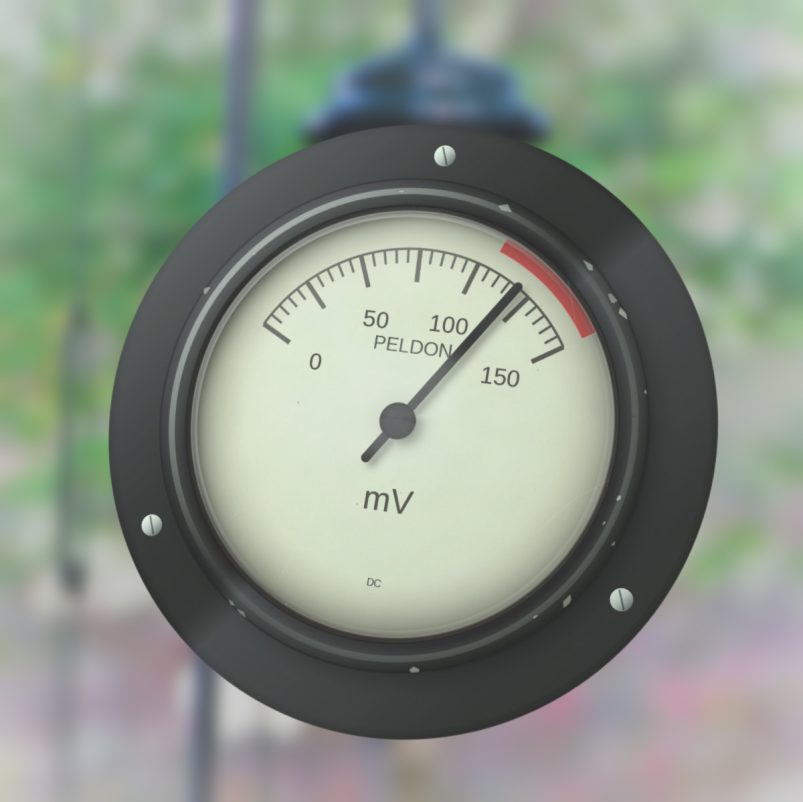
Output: 120,mV
